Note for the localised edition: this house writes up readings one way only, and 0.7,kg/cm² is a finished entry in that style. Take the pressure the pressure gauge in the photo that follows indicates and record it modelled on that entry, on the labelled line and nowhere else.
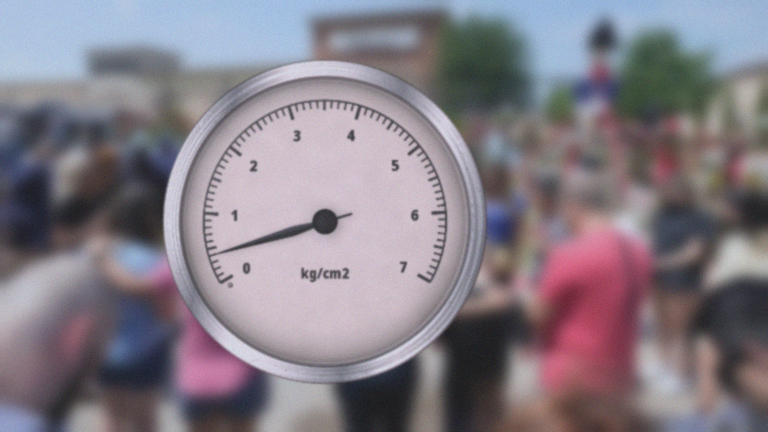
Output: 0.4,kg/cm²
